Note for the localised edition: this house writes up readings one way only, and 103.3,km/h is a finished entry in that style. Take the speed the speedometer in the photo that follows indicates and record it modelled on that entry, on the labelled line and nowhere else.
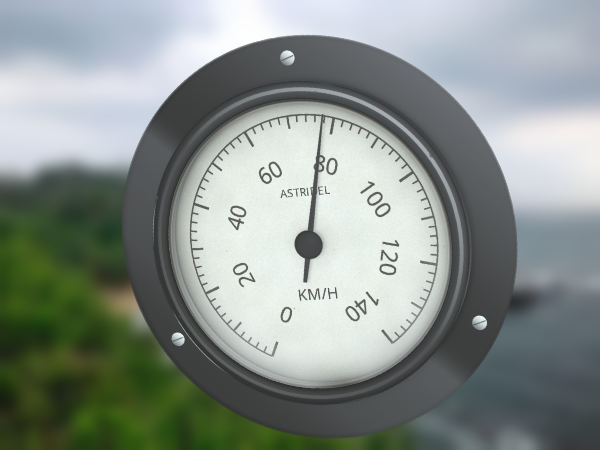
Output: 78,km/h
